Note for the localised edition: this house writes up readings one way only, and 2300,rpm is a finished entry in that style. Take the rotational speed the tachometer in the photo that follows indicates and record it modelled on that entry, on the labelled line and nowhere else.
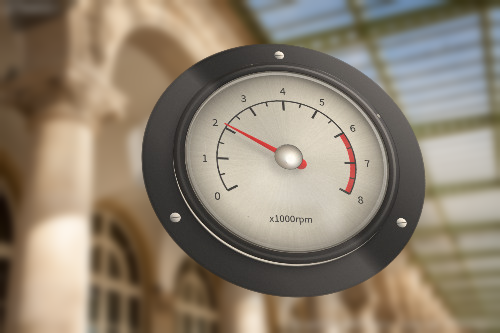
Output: 2000,rpm
